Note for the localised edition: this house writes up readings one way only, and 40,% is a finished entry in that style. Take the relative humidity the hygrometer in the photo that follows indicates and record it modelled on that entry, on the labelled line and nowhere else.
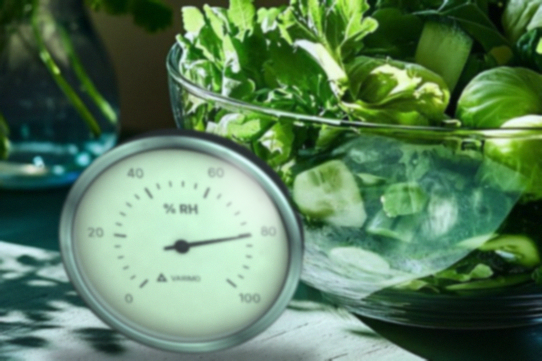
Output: 80,%
